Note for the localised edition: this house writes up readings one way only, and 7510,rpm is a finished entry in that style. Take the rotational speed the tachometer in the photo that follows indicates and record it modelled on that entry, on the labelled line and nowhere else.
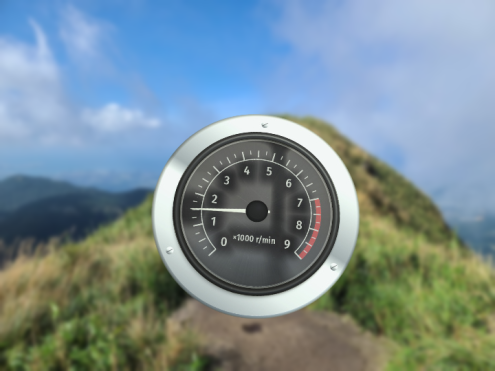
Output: 1500,rpm
